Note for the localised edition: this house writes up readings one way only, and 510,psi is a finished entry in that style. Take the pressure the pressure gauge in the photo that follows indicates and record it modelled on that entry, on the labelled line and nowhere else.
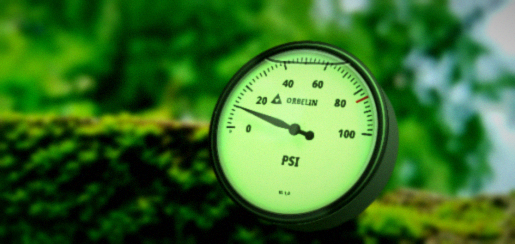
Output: 10,psi
